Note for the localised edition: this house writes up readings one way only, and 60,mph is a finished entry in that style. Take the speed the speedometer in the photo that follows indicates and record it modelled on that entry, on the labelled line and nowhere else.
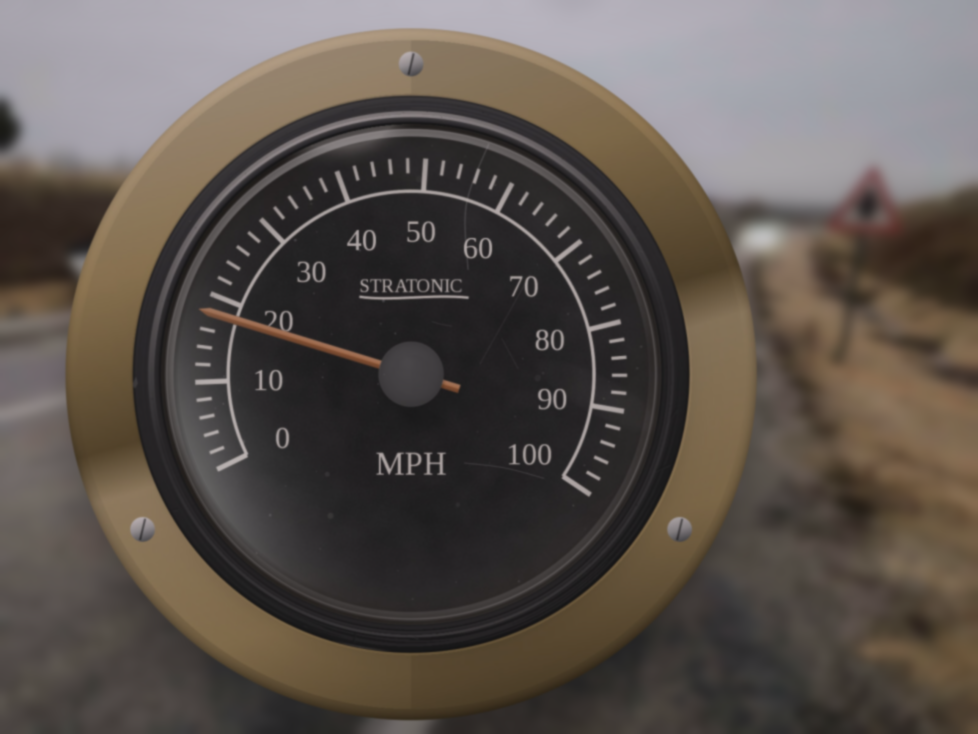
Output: 18,mph
